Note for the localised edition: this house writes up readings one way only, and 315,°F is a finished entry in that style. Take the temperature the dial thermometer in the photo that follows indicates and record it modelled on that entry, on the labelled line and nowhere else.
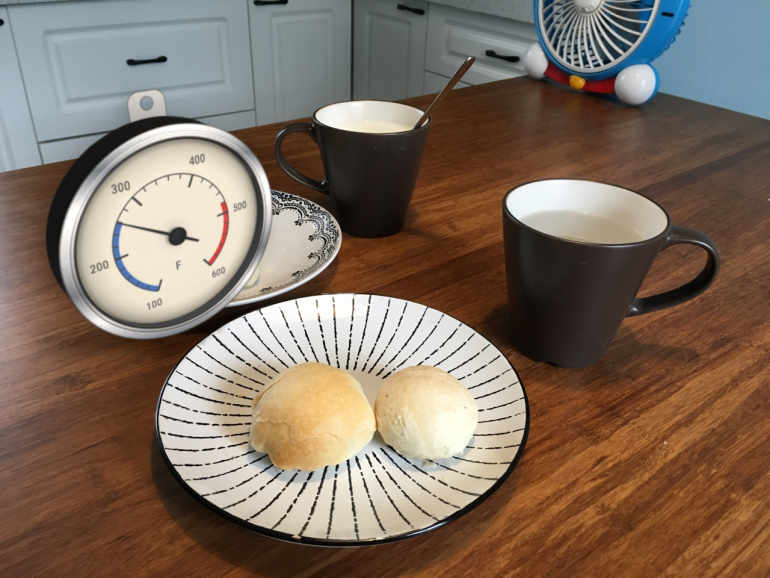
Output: 260,°F
